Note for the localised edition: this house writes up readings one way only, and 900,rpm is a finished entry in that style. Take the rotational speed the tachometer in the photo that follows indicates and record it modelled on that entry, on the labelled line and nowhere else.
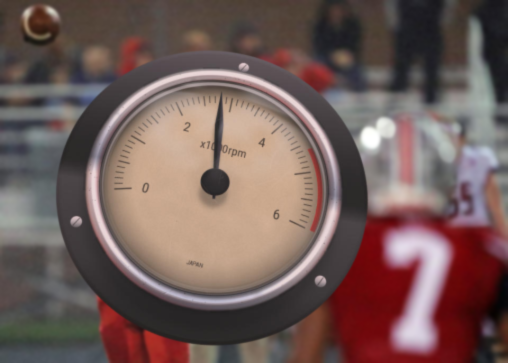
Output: 2800,rpm
